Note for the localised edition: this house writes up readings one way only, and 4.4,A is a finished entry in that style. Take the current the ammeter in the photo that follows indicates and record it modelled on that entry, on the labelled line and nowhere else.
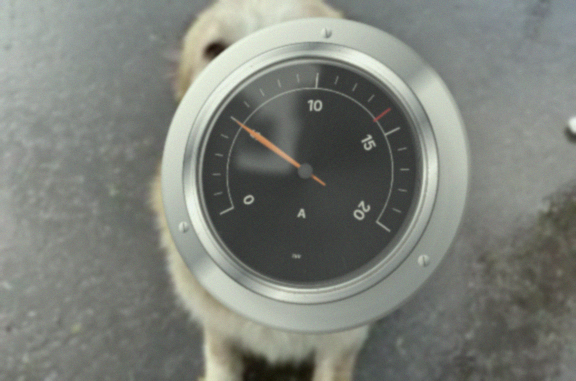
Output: 5,A
